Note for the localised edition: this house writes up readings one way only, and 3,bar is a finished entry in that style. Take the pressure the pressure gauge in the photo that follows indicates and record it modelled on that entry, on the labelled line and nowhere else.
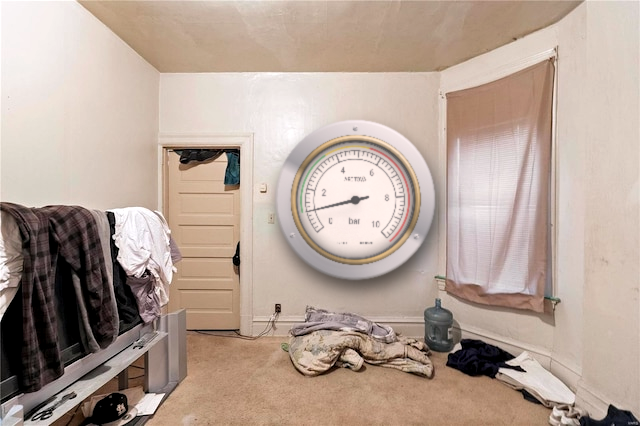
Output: 1,bar
